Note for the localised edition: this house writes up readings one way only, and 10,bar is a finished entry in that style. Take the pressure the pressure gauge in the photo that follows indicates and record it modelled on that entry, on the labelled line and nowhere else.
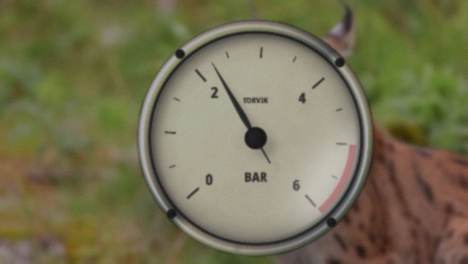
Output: 2.25,bar
